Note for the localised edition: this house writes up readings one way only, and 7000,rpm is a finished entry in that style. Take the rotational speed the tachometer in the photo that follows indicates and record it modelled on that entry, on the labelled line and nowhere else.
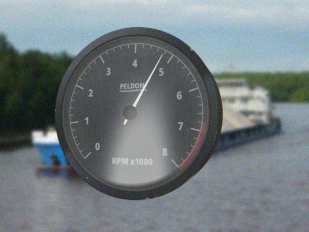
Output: 4800,rpm
